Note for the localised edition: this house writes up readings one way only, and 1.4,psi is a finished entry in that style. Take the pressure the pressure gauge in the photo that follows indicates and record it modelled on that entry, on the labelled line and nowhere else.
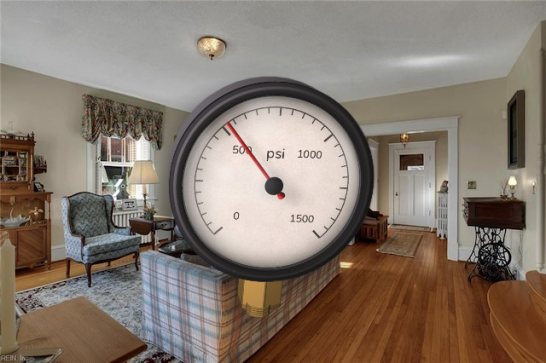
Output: 525,psi
